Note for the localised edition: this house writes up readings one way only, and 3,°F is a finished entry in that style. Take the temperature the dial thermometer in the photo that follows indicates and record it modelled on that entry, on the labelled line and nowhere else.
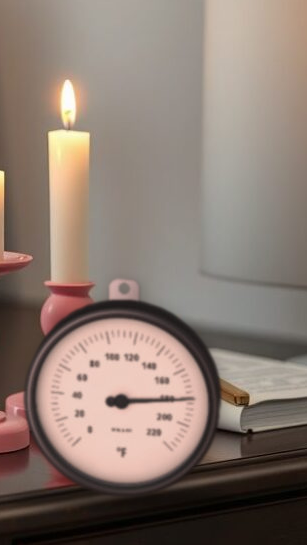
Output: 180,°F
